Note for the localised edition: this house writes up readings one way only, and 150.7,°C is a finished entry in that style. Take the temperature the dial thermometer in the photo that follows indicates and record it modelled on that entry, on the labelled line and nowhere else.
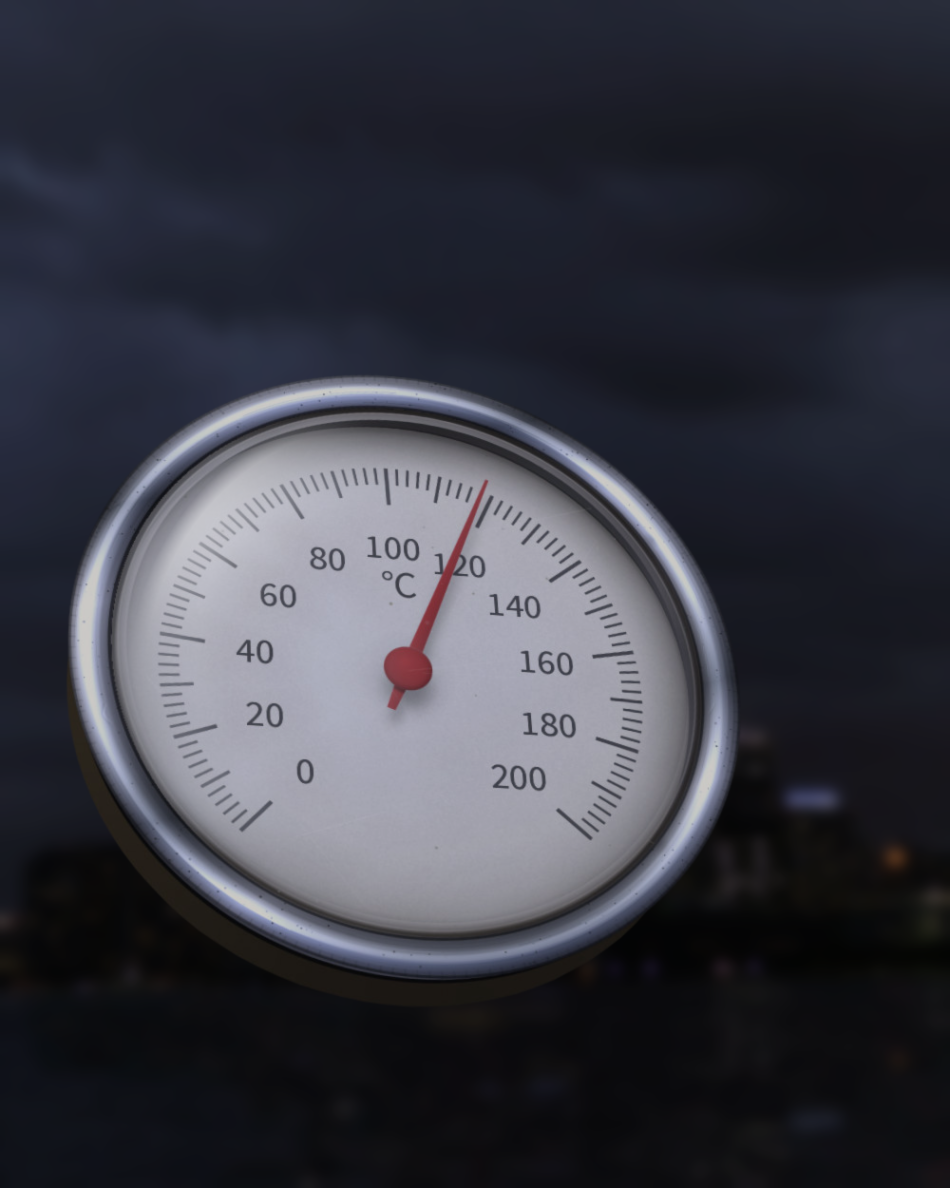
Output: 118,°C
